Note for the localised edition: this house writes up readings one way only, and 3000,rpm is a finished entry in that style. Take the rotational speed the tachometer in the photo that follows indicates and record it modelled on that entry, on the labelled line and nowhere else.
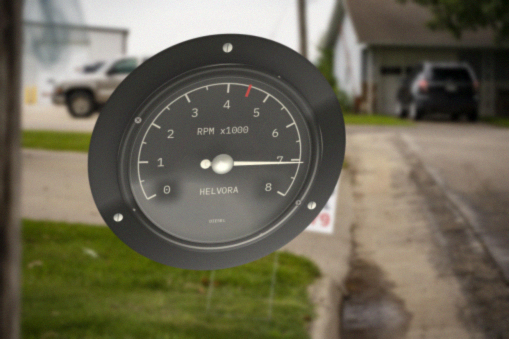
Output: 7000,rpm
